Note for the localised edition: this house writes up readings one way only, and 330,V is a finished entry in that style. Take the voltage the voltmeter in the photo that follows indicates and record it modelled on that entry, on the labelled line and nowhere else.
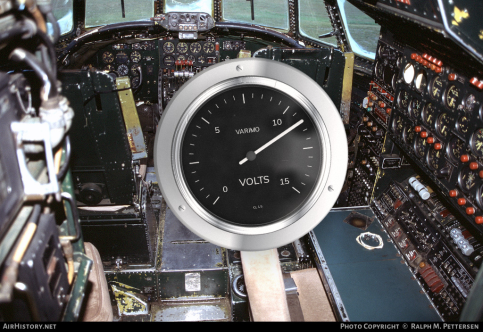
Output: 11,V
